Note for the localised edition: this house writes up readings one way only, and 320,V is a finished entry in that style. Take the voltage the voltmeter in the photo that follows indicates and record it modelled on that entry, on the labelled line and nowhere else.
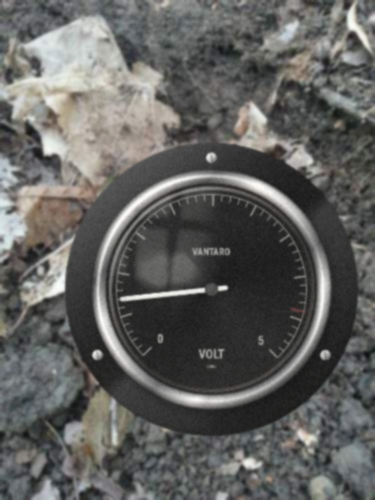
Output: 0.7,V
